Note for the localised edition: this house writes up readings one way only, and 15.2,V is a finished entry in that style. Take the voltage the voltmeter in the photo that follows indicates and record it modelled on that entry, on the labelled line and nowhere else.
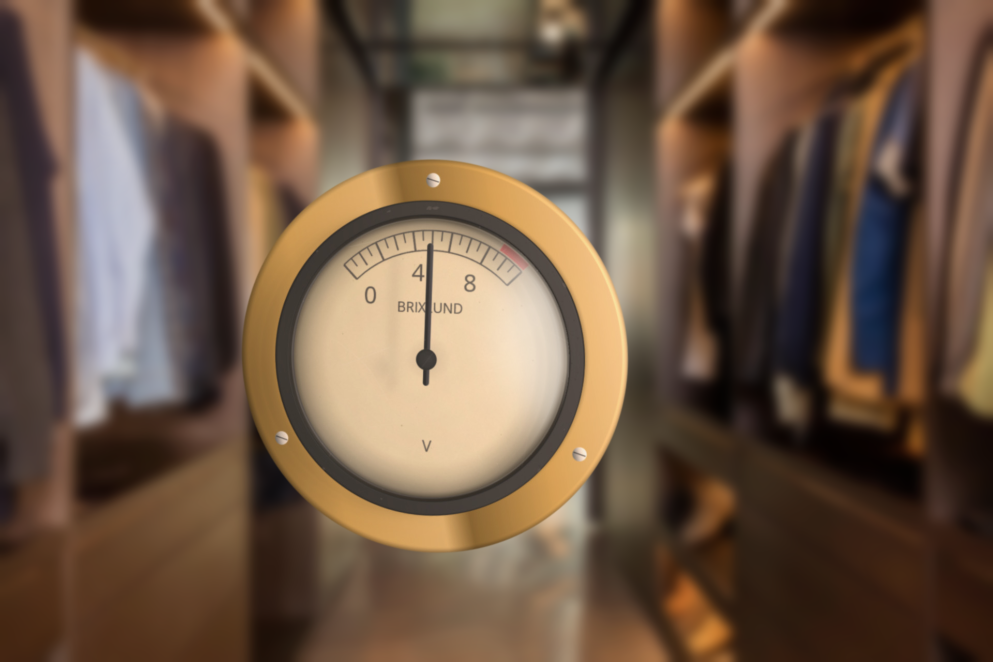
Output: 5,V
